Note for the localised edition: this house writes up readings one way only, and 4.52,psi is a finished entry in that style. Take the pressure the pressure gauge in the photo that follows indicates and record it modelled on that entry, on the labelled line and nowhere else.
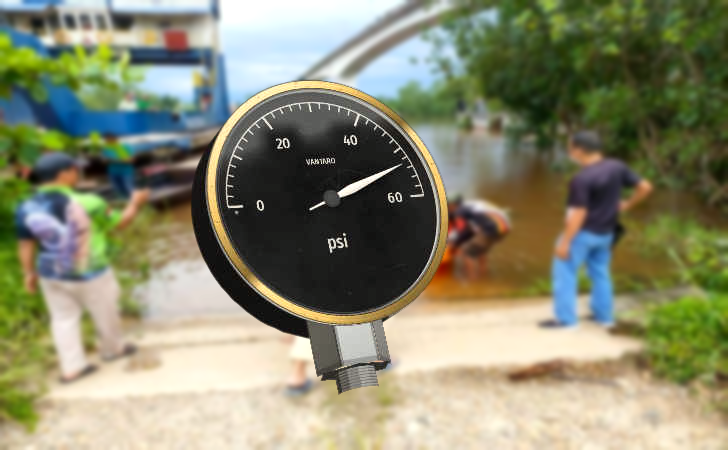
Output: 53,psi
